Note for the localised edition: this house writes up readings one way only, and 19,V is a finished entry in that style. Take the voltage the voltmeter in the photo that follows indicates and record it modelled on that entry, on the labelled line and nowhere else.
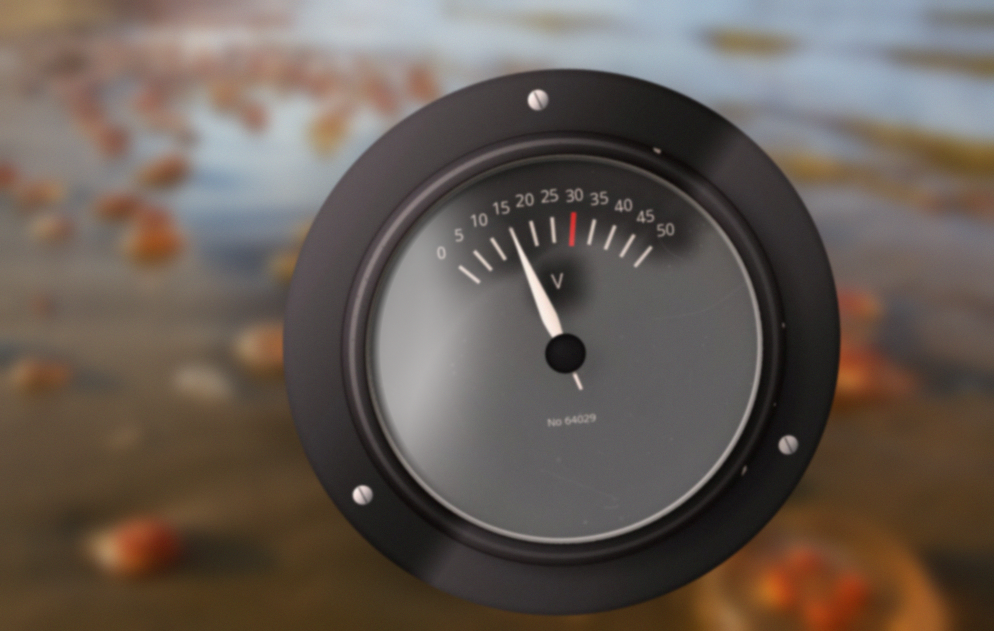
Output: 15,V
